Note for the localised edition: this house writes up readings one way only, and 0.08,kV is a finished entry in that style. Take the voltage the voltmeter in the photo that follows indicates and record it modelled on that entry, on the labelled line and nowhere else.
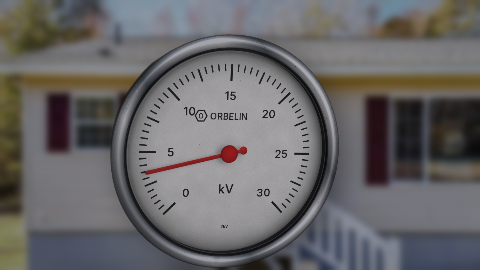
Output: 3.5,kV
